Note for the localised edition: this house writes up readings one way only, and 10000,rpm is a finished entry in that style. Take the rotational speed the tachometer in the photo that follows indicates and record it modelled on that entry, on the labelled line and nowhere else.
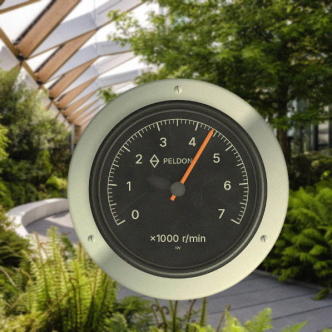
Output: 4400,rpm
